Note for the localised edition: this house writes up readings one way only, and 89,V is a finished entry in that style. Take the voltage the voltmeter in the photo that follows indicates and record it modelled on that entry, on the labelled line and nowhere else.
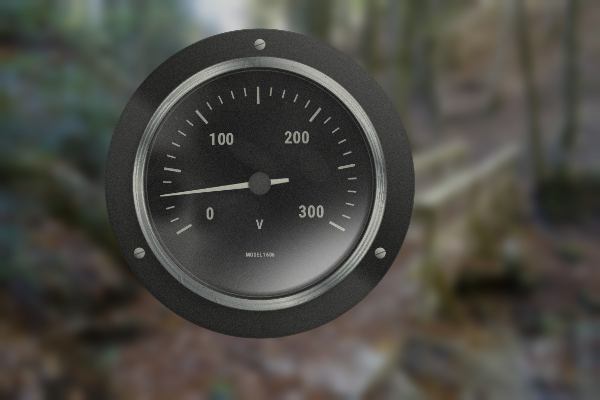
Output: 30,V
